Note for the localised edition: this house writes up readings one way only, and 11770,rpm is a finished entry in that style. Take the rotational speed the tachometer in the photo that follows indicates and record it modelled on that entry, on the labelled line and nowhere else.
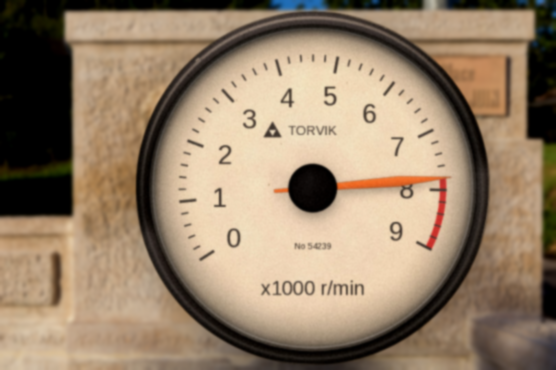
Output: 7800,rpm
